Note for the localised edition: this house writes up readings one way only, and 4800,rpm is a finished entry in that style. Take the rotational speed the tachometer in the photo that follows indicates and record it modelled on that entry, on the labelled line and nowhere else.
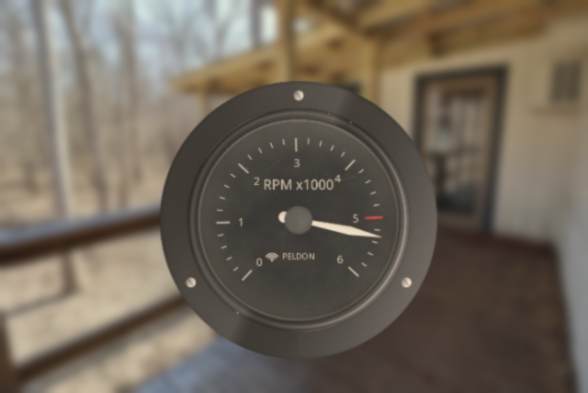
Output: 5300,rpm
